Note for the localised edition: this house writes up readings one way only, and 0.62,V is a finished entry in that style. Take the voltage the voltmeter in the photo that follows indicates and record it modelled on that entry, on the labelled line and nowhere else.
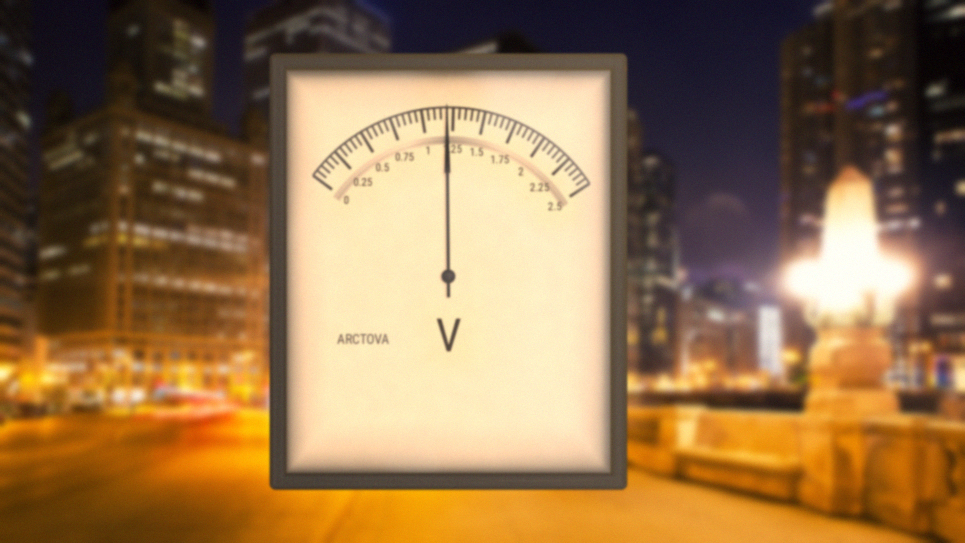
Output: 1.2,V
